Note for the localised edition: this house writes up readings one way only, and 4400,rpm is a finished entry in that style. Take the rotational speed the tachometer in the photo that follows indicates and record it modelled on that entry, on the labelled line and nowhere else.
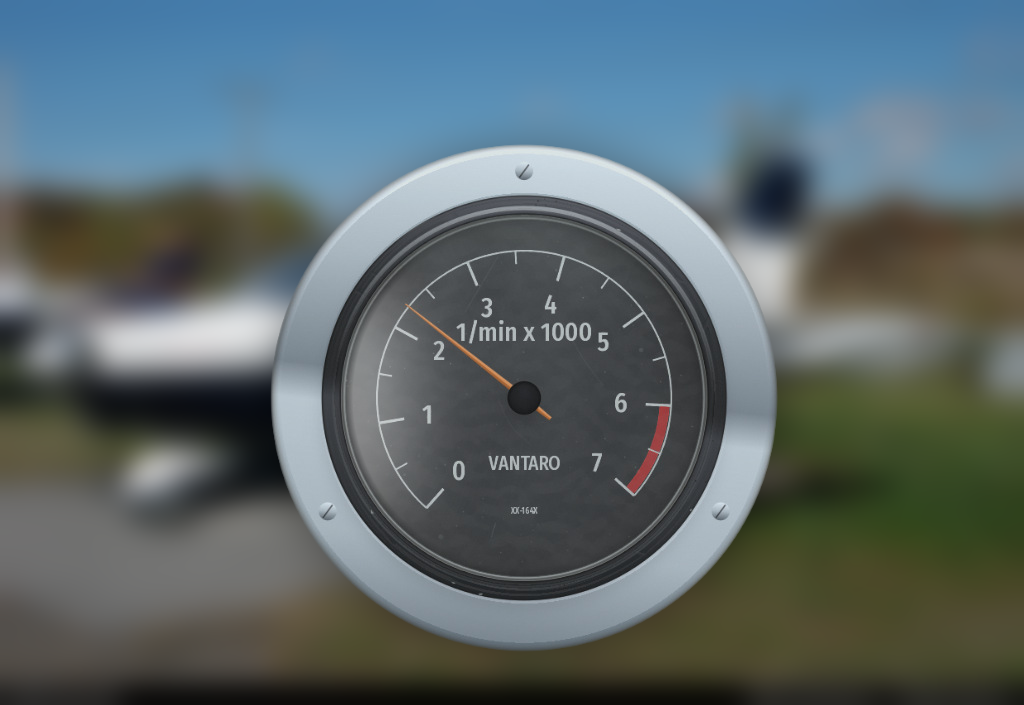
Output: 2250,rpm
